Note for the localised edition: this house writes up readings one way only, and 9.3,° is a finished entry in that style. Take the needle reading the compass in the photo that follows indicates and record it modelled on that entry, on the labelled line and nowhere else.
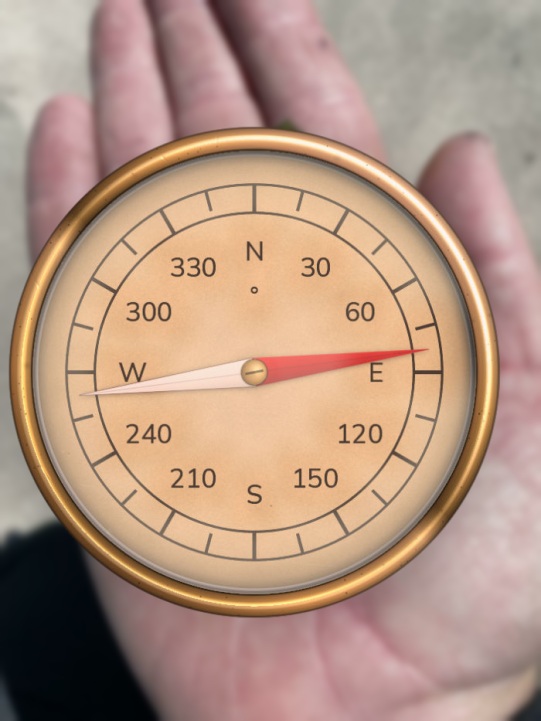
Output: 82.5,°
